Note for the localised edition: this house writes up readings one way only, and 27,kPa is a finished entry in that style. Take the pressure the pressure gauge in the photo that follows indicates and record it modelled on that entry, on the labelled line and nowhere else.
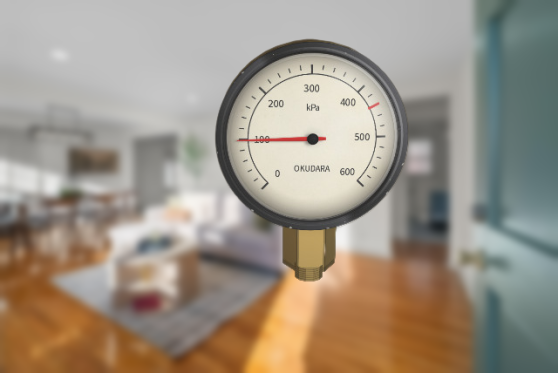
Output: 100,kPa
